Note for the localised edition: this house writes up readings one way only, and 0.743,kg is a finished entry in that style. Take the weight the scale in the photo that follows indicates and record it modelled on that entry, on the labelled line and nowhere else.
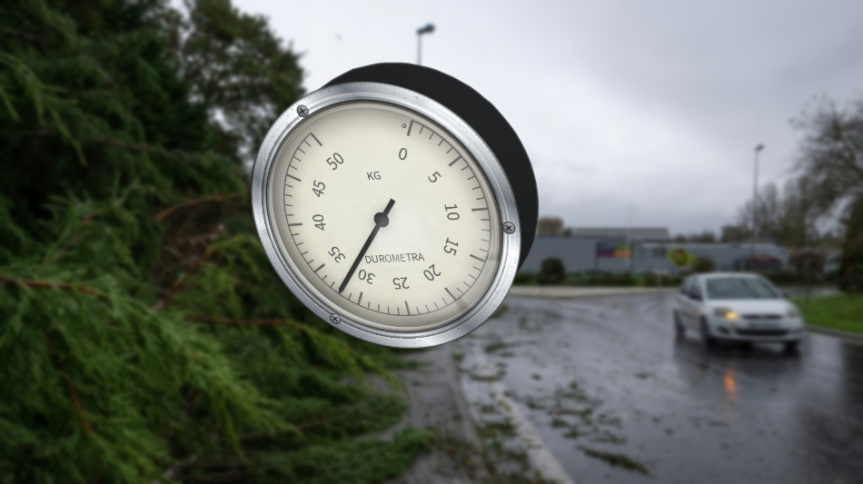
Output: 32,kg
